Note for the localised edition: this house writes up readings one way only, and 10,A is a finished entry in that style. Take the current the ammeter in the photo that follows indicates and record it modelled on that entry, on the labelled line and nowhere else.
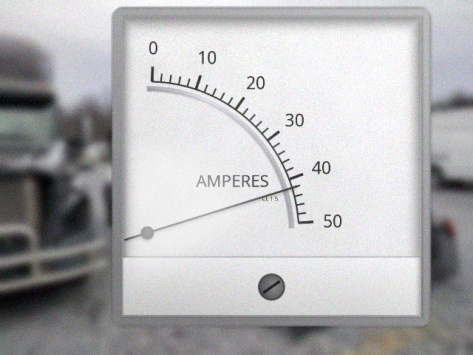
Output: 42,A
